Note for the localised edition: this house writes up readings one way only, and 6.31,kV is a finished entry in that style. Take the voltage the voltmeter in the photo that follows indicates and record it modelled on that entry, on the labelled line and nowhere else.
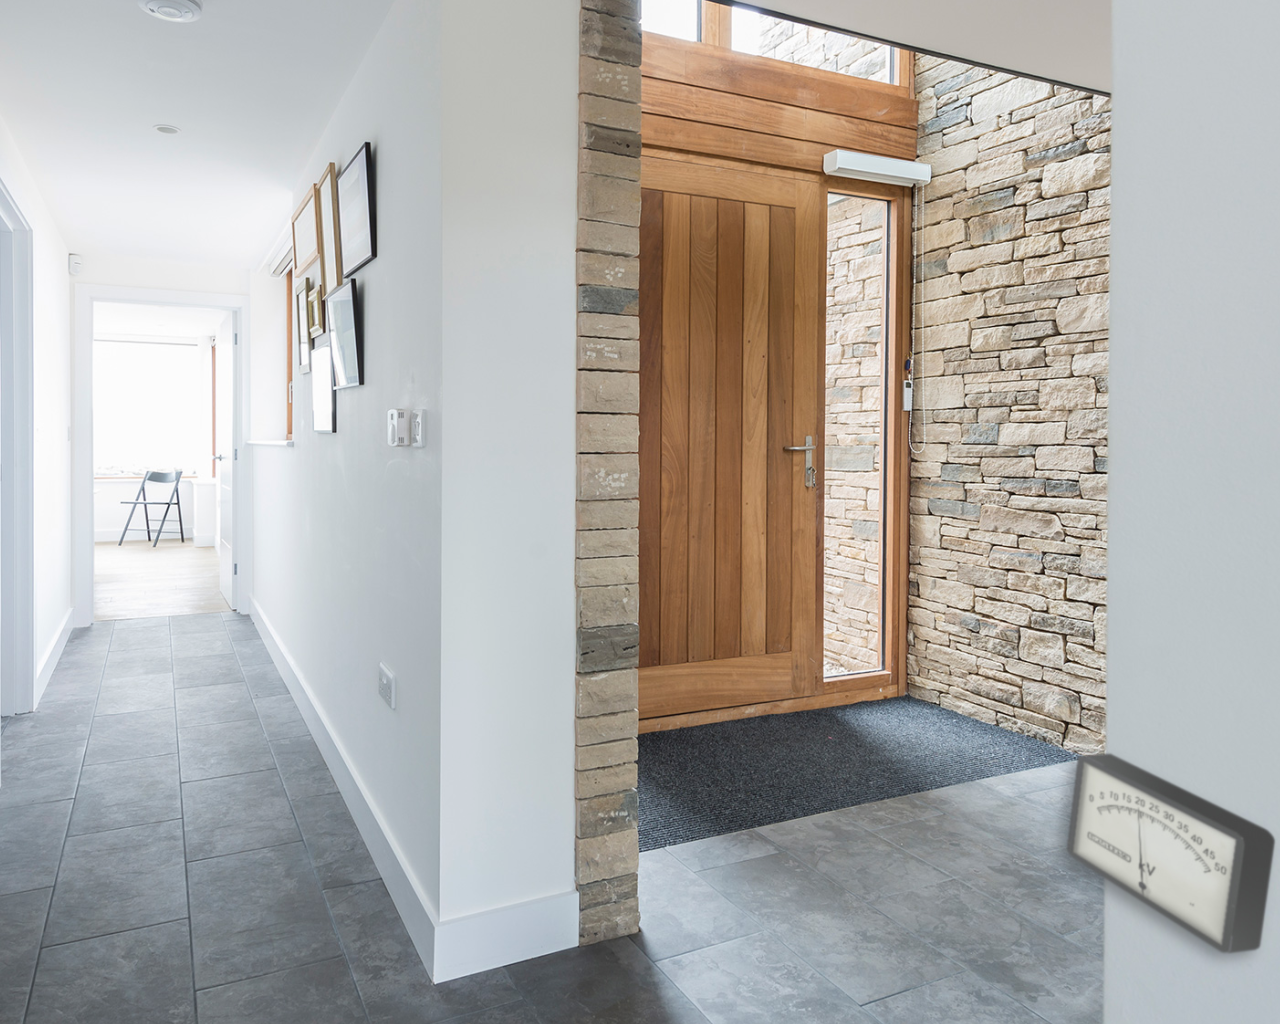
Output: 20,kV
